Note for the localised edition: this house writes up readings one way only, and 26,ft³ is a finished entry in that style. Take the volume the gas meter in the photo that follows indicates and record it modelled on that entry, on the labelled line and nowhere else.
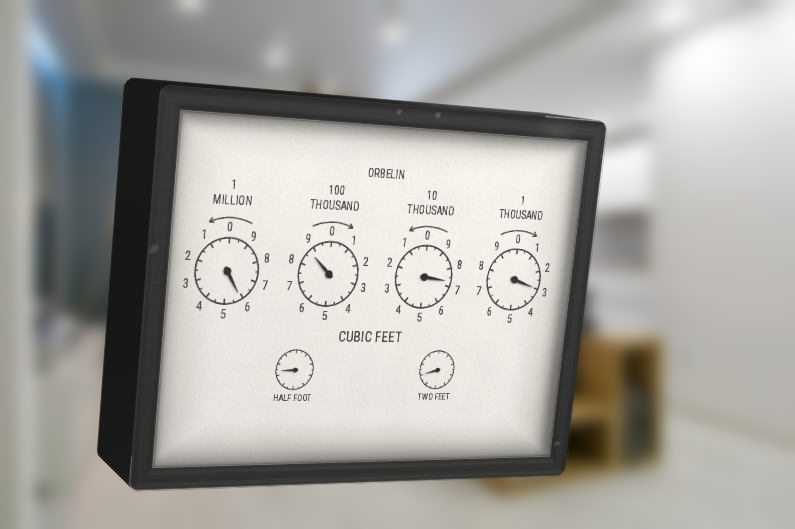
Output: 587300,ft³
